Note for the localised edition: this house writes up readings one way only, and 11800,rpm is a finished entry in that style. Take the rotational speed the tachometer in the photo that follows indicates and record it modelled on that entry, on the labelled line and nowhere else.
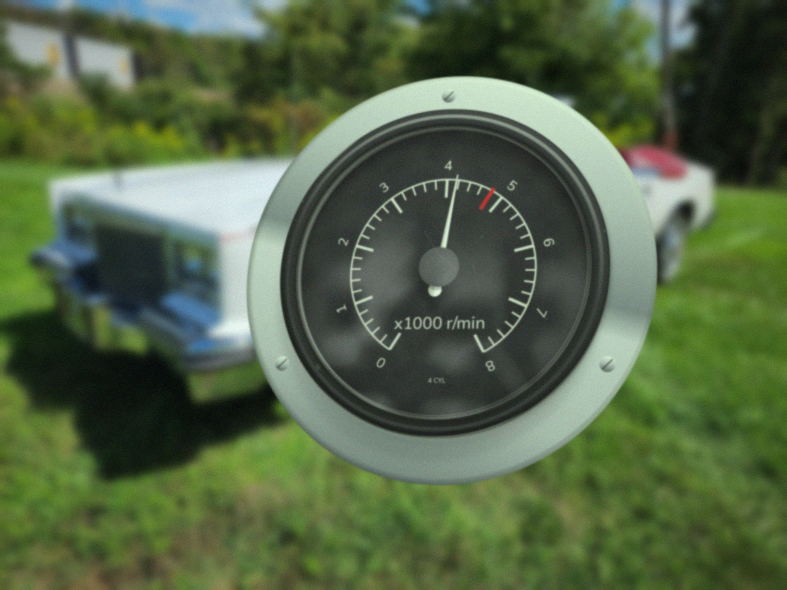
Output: 4200,rpm
